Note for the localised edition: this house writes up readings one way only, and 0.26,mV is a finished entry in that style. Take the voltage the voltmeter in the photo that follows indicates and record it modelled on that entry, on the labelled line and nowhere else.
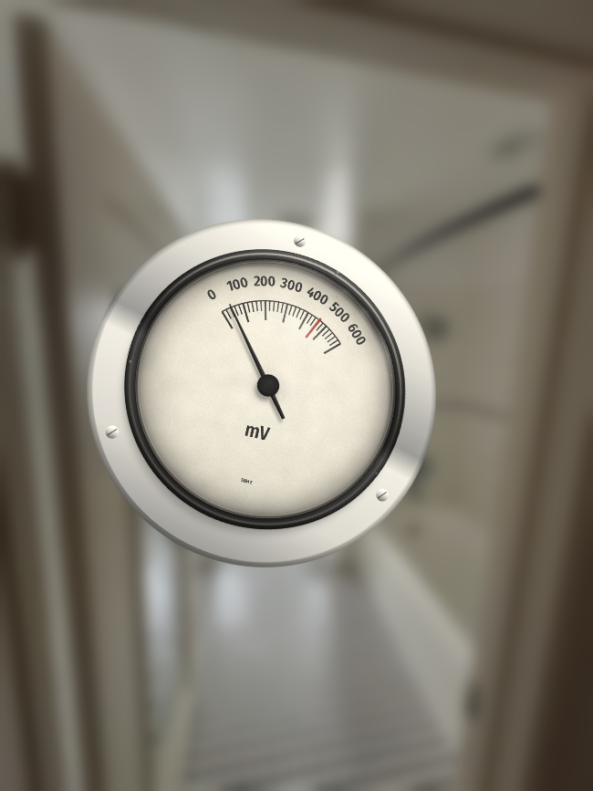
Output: 40,mV
